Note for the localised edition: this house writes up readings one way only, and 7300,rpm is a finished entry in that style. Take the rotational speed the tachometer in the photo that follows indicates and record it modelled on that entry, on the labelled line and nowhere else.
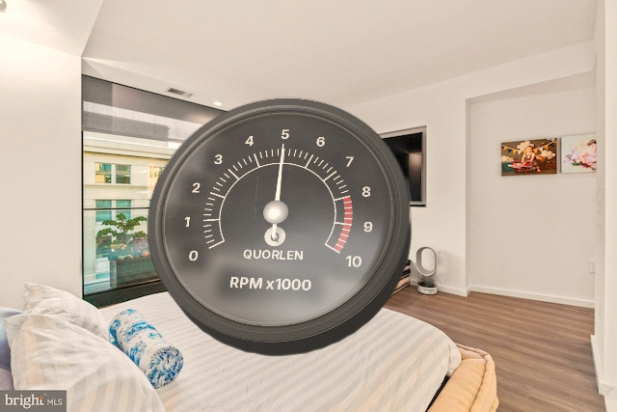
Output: 5000,rpm
